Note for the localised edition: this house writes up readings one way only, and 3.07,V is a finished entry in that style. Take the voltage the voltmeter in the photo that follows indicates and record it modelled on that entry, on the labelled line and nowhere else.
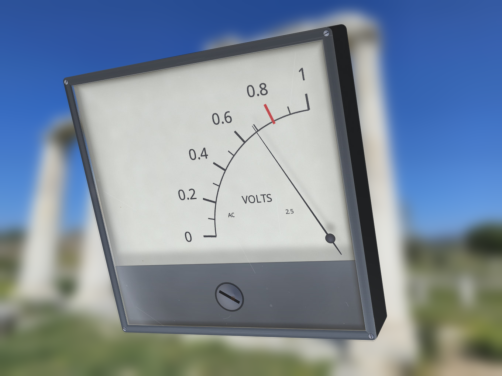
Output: 0.7,V
